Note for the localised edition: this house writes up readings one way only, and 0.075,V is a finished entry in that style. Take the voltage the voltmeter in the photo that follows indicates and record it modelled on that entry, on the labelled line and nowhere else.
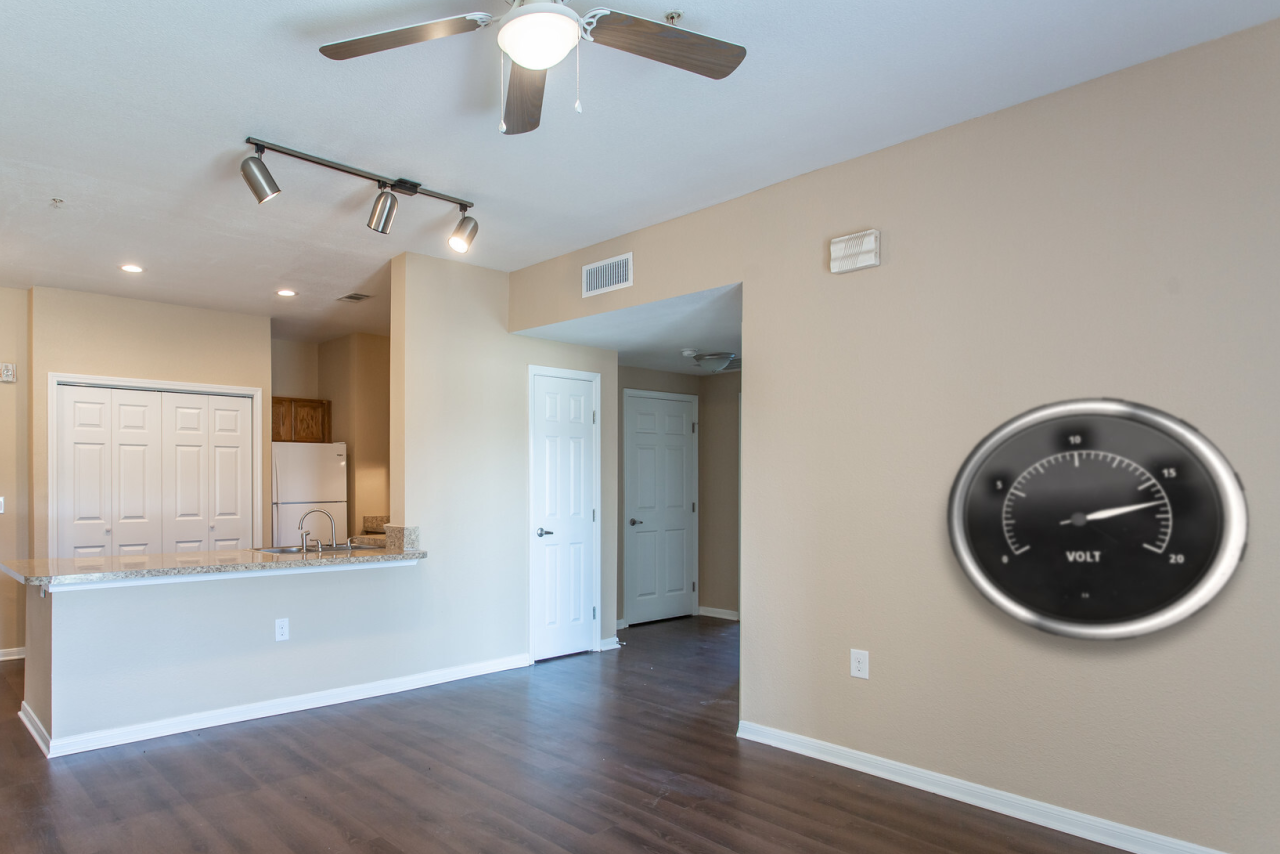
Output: 16.5,V
